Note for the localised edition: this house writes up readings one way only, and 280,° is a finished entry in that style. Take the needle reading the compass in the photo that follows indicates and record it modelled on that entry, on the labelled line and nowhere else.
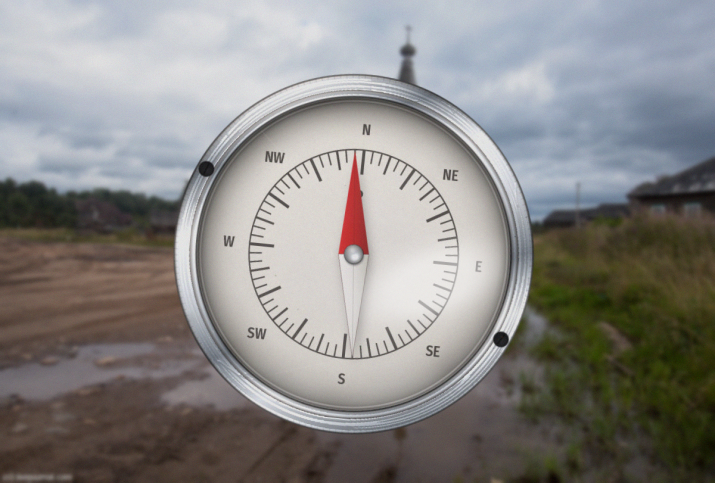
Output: 355,°
